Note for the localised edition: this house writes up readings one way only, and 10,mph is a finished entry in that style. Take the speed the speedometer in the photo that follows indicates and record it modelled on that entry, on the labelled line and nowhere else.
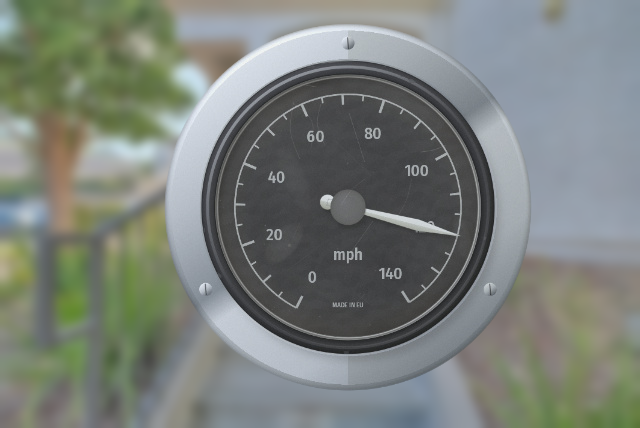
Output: 120,mph
